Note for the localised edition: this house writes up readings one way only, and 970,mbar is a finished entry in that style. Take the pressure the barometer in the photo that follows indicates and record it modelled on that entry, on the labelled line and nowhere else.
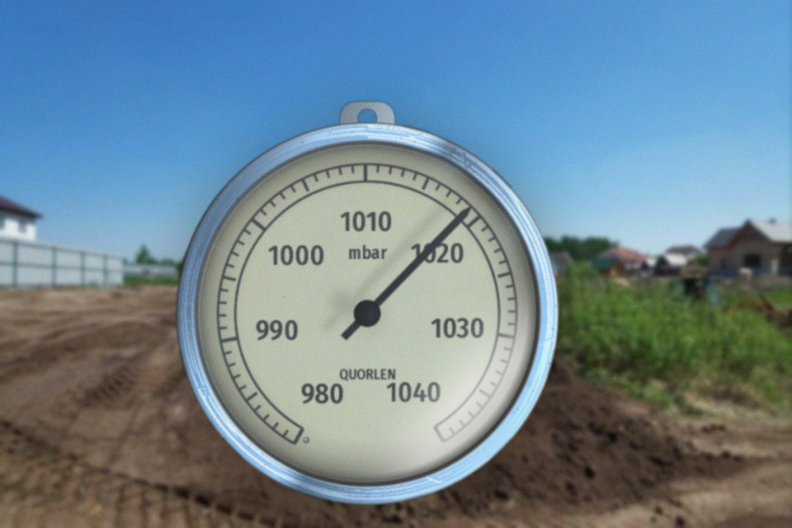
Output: 1019,mbar
